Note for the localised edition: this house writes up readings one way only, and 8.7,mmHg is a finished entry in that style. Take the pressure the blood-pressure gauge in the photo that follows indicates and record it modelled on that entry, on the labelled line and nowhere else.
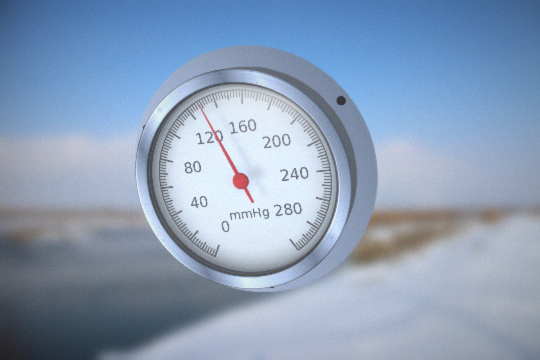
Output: 130,mmHg
